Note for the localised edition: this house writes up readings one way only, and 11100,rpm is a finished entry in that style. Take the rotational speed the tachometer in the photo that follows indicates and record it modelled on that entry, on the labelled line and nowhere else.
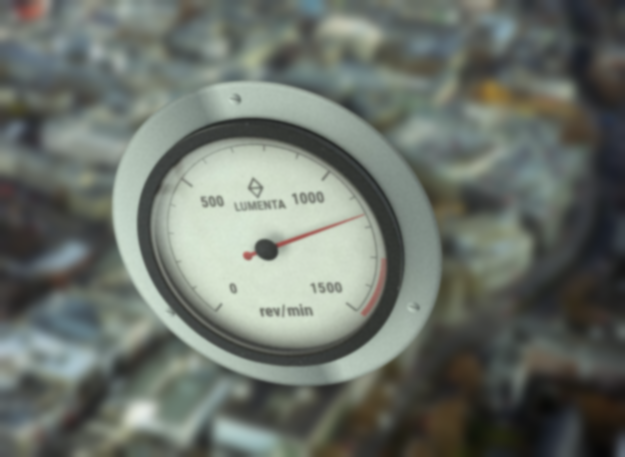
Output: 1150,rpm
